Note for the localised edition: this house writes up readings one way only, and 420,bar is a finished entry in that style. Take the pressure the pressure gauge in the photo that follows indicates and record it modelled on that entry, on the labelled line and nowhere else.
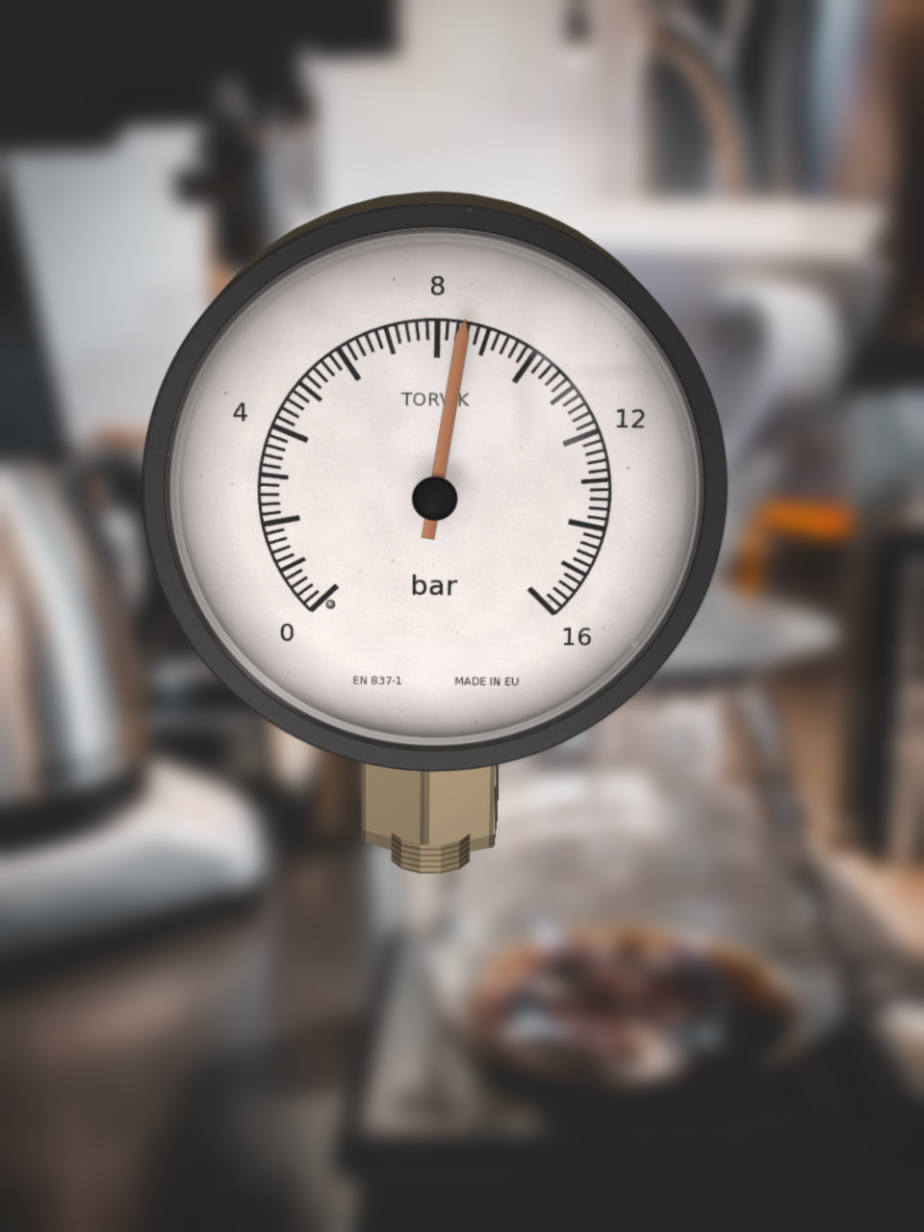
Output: 8.5,bar
